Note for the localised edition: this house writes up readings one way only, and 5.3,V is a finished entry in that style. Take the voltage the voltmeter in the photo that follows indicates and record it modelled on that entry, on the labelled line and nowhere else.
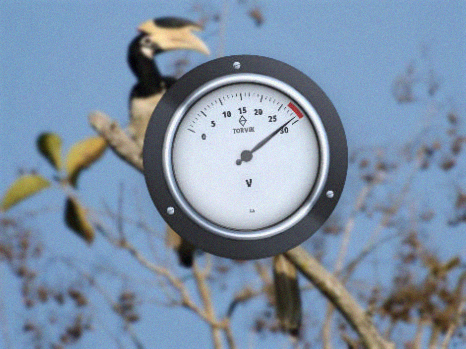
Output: 29,V
